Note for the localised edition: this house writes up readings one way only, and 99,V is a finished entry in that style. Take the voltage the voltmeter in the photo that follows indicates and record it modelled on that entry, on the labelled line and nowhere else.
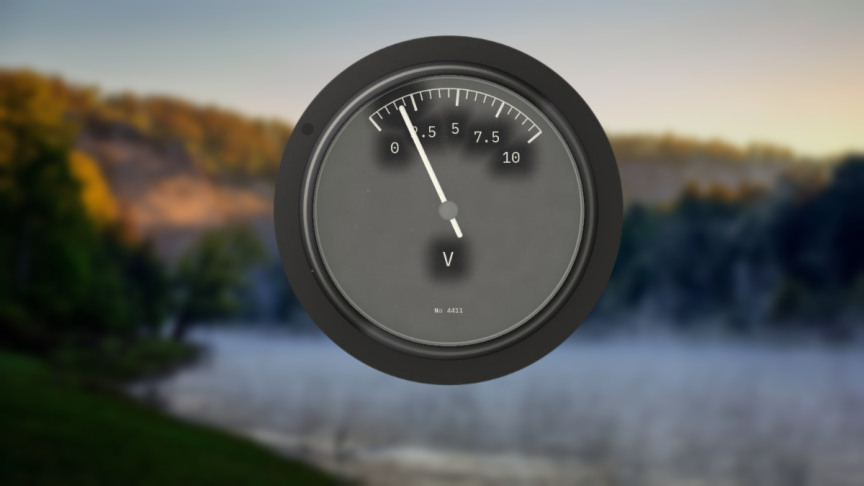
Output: 1.75,V
